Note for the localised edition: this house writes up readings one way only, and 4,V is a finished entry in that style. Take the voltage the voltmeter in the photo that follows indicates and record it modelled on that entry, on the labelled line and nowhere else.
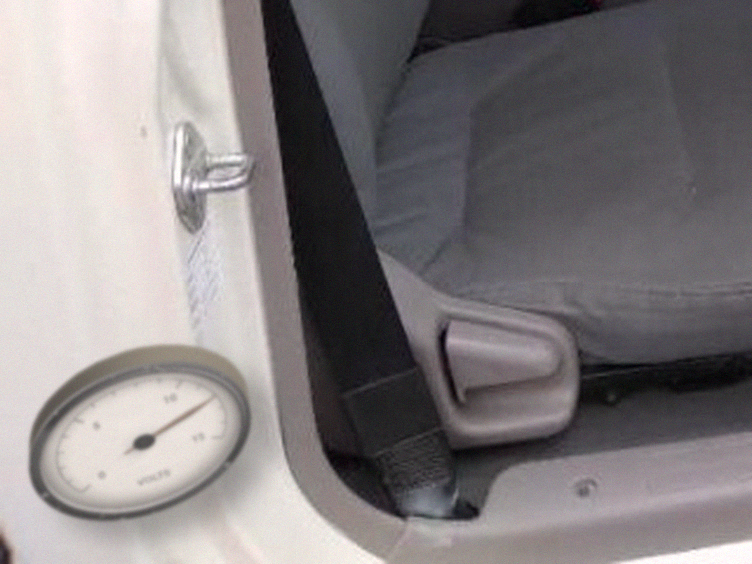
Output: 12,V
